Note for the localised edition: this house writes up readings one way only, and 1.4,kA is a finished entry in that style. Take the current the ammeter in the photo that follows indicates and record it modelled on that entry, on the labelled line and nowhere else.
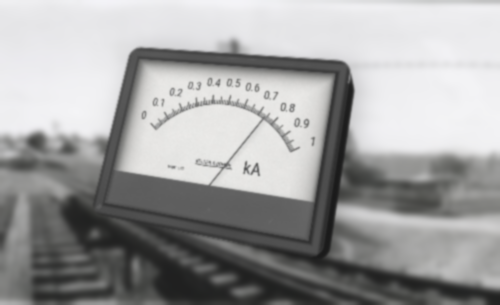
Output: 0.75,kA
